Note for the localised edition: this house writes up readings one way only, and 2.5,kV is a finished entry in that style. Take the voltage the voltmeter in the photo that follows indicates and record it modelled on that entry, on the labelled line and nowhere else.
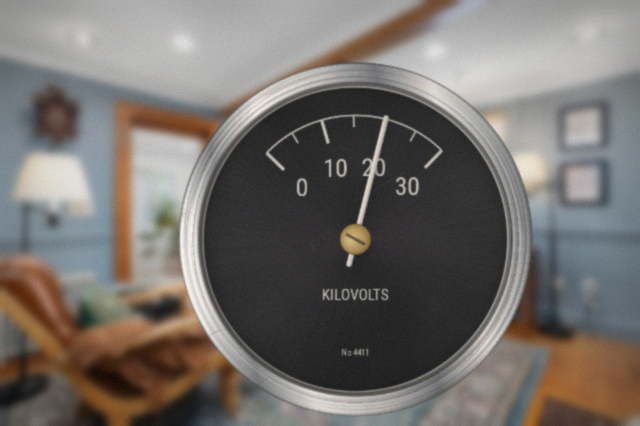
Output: 20,kV
